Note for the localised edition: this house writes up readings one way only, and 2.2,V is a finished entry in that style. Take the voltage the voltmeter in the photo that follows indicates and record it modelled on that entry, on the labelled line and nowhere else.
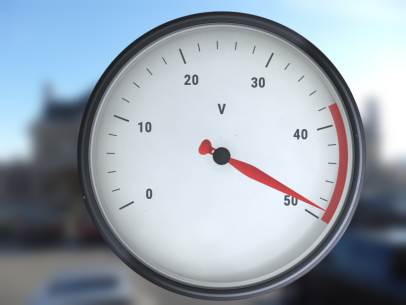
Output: 49,V
